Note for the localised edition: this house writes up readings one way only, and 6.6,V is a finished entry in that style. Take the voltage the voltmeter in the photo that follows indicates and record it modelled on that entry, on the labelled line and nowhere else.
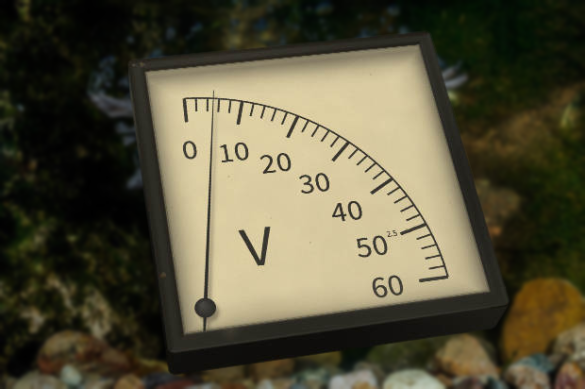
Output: 5,V
